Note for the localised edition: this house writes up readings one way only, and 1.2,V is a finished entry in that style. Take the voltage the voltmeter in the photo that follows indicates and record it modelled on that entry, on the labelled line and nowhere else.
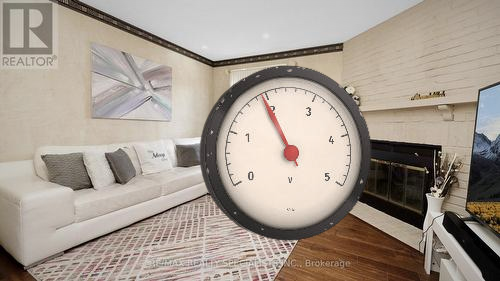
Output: 1.9,V
